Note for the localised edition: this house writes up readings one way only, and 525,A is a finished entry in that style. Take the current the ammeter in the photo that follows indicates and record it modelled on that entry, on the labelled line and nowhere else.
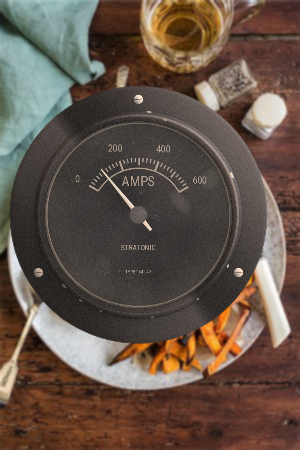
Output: 100,A
